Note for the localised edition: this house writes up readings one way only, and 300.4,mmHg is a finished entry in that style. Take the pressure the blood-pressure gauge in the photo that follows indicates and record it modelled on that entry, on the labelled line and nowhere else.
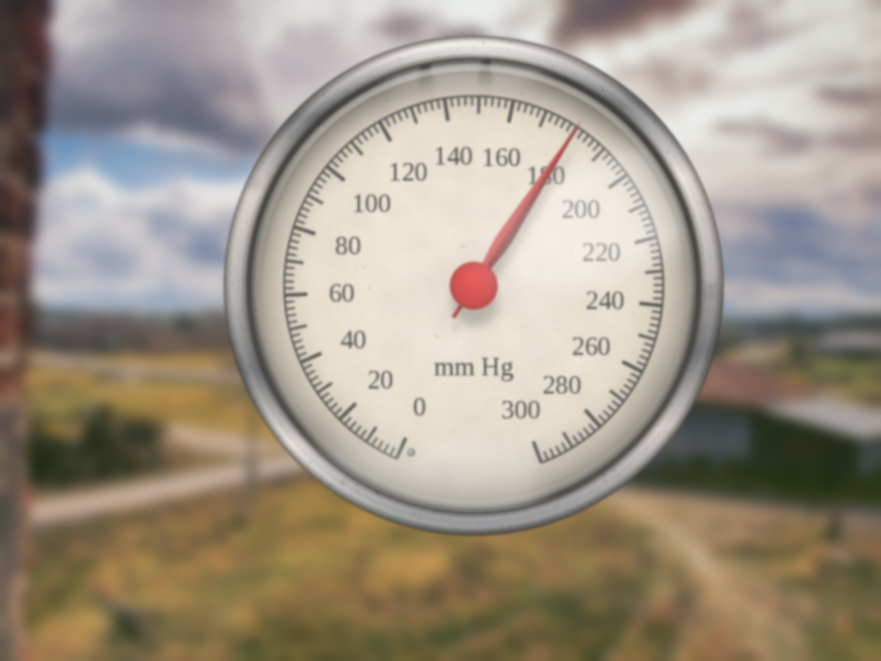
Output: 180,mmHg
